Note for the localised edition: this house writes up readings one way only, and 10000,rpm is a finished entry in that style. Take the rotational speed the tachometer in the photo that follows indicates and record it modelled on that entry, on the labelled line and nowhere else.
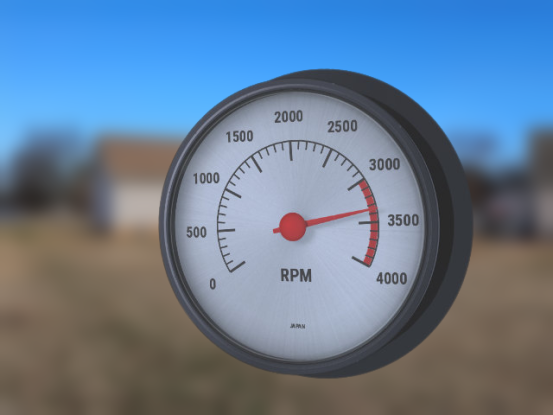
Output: 3350,rpm
